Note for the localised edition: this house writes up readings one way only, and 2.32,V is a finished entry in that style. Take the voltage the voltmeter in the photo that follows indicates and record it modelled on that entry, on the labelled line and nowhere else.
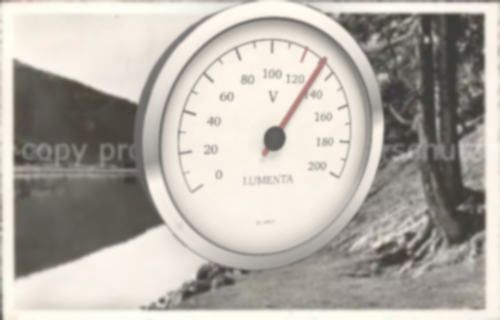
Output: 130,V
